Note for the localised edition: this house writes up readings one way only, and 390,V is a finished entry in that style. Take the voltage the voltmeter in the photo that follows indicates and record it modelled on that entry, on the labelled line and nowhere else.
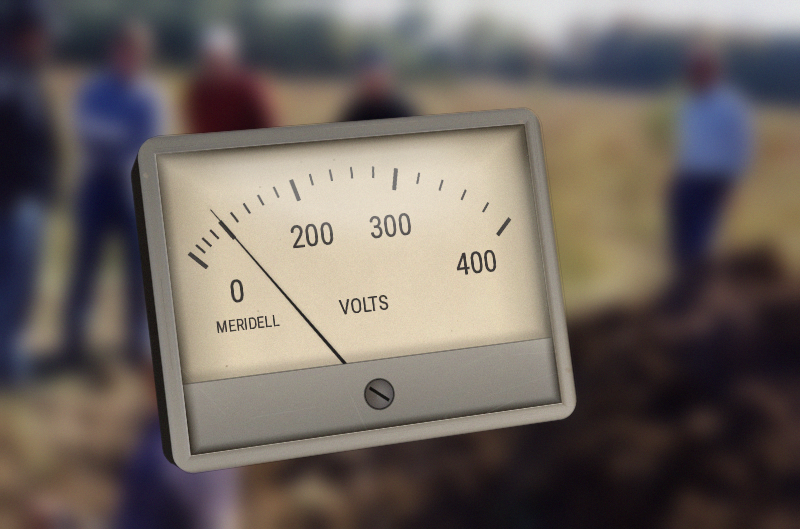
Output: 100,V
